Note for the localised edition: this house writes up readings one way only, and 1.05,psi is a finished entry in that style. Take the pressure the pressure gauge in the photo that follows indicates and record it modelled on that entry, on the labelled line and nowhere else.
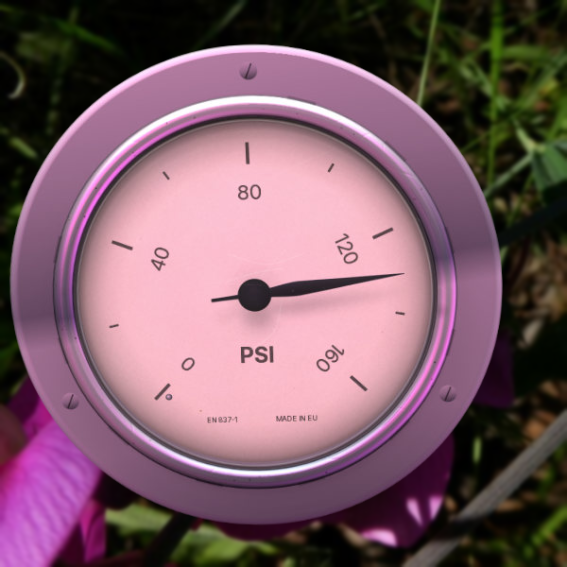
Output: 130,psi
